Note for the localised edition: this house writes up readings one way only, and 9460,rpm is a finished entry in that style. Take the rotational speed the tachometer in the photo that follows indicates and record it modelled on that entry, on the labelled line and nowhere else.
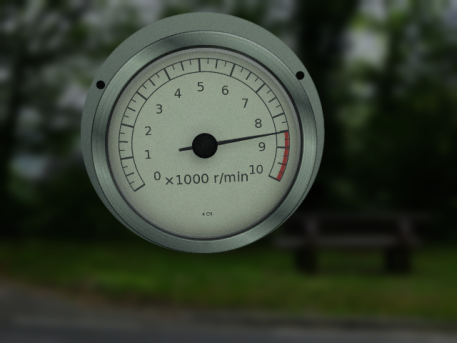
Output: 8500,rpm
